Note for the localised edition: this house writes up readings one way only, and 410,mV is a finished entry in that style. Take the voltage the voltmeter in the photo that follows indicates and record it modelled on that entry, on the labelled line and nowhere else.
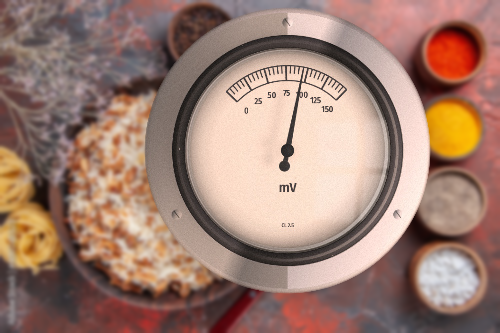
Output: 95,mV
